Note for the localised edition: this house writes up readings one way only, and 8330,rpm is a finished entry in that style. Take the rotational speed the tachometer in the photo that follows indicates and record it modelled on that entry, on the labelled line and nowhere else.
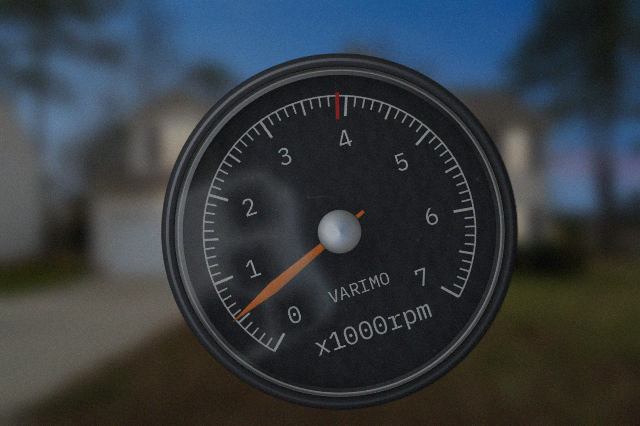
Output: 550,rpm
